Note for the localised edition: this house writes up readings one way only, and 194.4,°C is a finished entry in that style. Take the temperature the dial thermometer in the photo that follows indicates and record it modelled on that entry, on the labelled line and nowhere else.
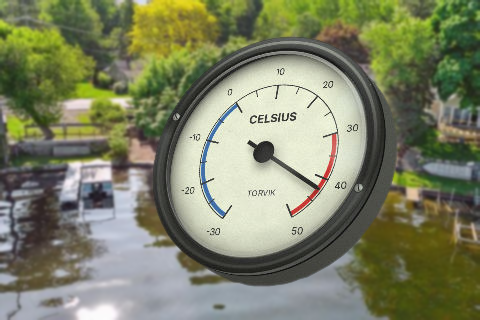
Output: 42.5,°C
